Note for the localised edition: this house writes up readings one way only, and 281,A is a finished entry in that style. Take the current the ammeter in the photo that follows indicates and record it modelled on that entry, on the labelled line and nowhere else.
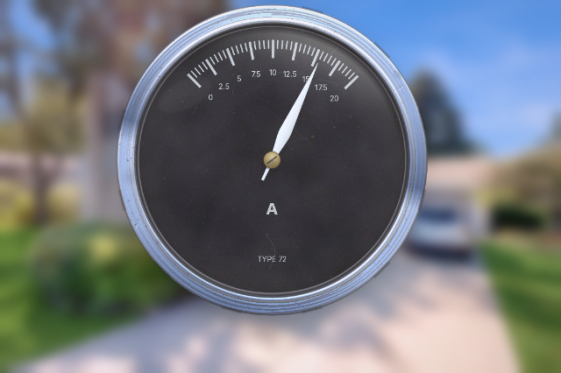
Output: 15.5,A
